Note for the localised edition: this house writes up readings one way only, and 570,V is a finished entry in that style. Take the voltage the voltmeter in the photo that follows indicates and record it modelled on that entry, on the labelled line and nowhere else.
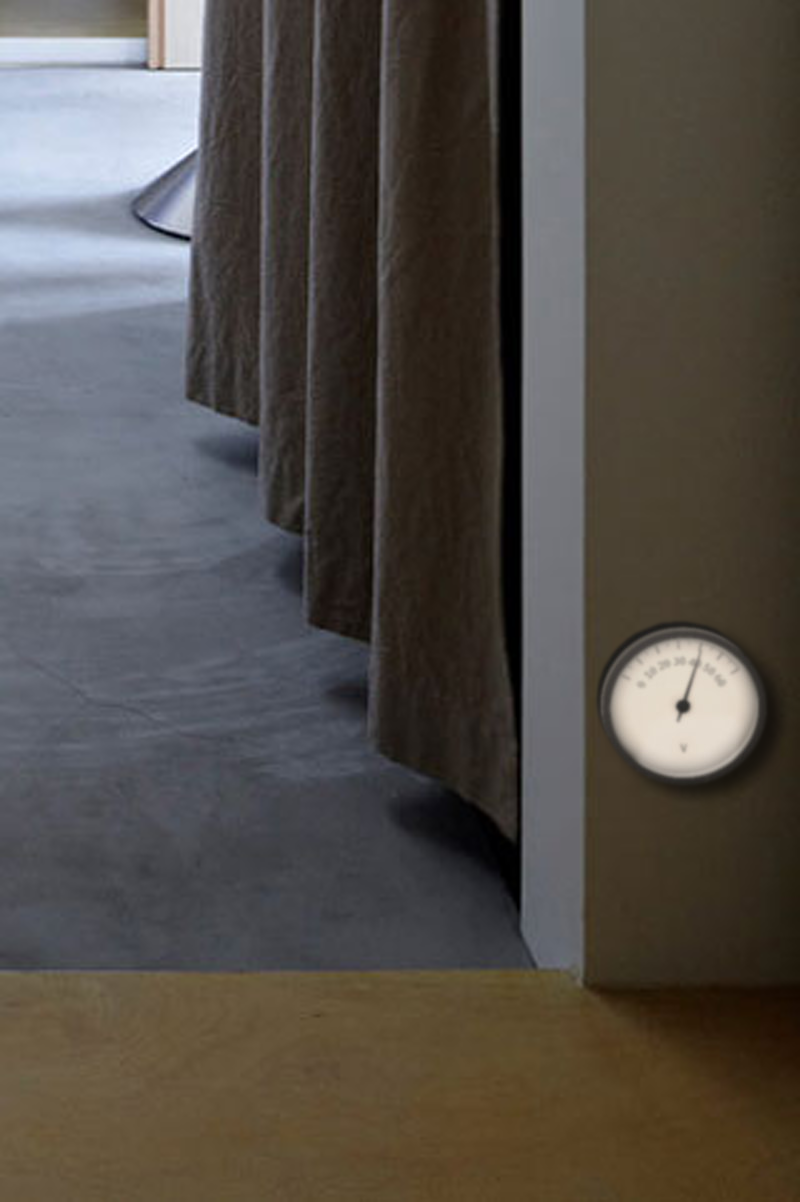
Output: 40,V
